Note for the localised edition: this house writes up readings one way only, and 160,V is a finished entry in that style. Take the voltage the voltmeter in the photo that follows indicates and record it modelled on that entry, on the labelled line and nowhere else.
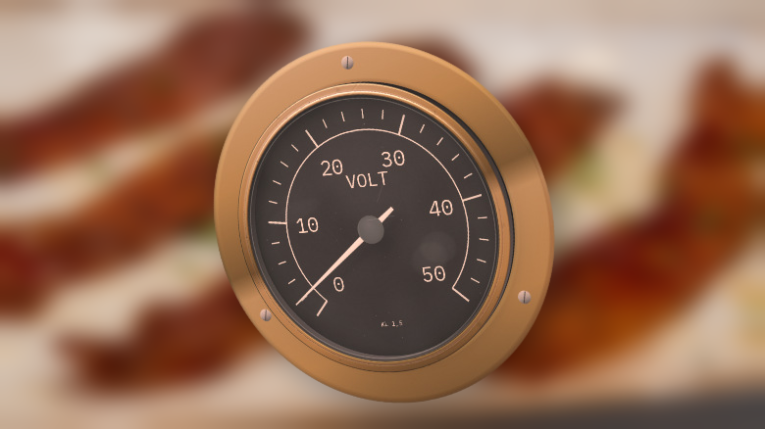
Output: 2,V
